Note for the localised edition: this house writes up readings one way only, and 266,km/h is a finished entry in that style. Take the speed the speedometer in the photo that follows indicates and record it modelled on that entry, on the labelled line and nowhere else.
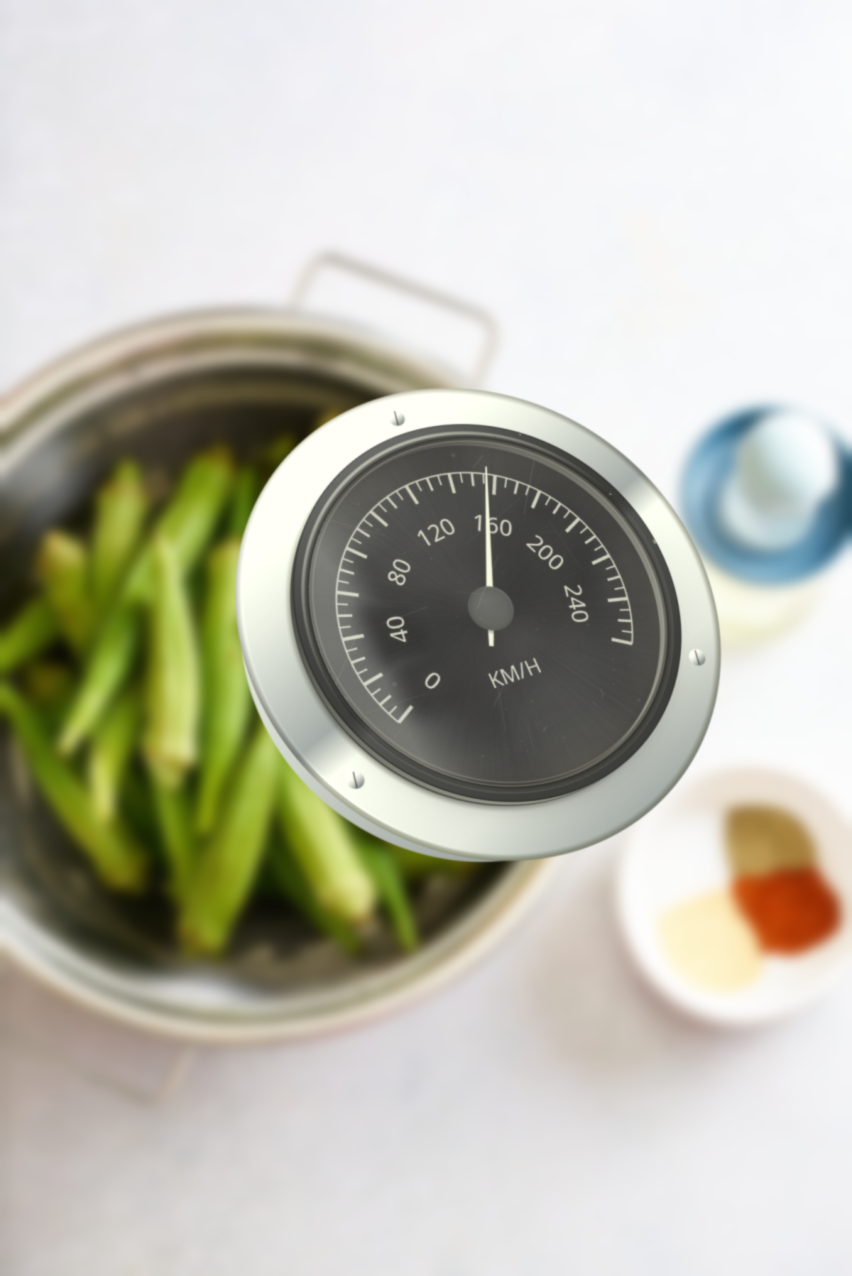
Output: 155,km/h
